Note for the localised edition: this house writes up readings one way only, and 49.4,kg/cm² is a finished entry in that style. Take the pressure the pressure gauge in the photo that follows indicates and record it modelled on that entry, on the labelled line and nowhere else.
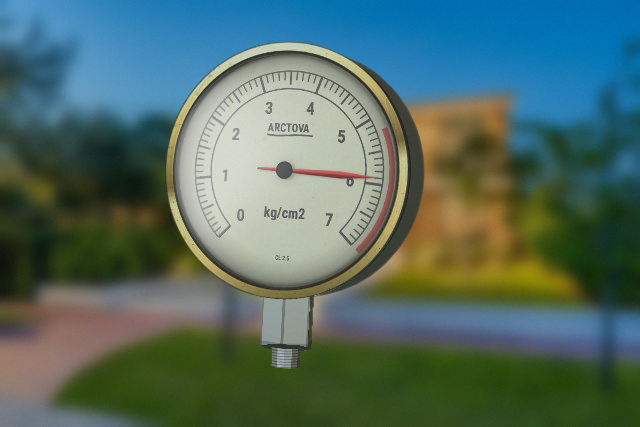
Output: 5.9,kg/cm²
